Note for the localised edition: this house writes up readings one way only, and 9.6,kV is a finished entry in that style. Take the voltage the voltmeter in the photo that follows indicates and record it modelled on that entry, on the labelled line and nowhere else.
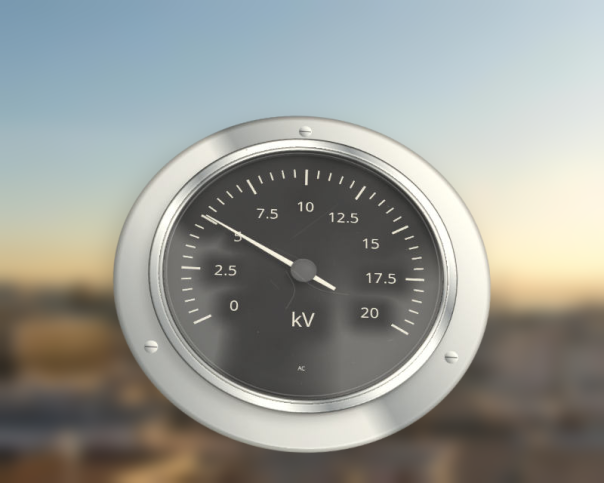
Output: 5,kV
